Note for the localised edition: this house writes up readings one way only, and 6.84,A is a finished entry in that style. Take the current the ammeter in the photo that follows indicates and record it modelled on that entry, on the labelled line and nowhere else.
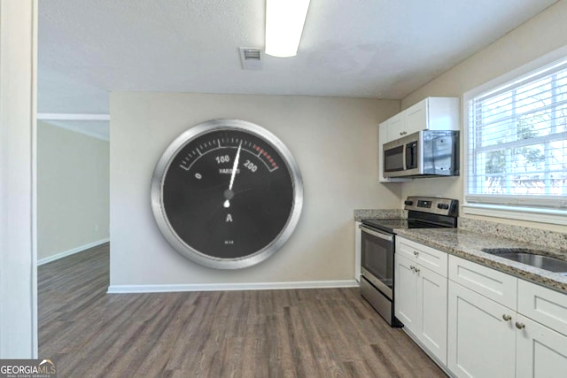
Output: 150,A
